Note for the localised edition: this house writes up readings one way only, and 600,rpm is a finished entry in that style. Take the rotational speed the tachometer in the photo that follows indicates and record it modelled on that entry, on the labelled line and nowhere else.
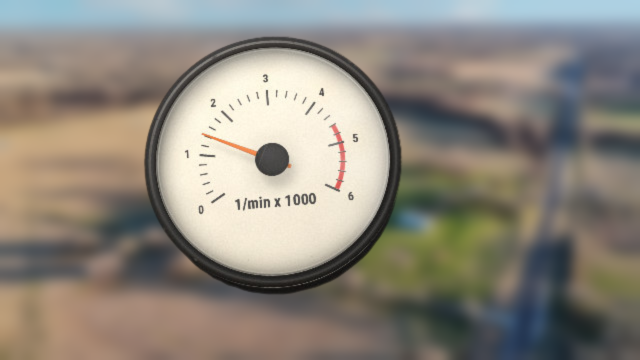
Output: 1400,rpm
